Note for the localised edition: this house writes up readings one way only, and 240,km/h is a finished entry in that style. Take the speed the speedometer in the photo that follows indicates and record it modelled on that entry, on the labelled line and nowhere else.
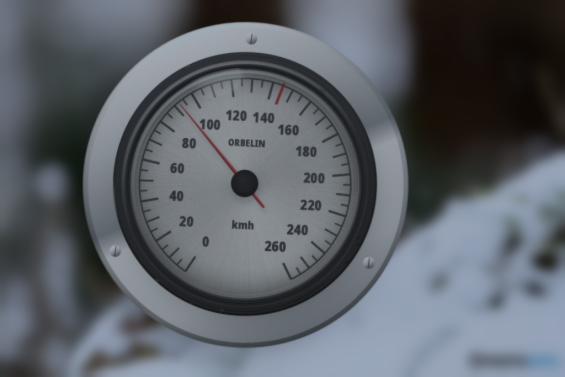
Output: 92.5,km/h
